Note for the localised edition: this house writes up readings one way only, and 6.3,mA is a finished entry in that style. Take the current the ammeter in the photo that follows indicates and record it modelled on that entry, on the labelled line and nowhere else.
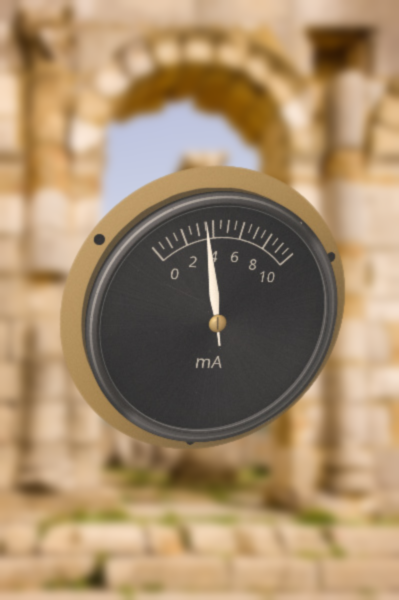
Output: 3.5,mA
